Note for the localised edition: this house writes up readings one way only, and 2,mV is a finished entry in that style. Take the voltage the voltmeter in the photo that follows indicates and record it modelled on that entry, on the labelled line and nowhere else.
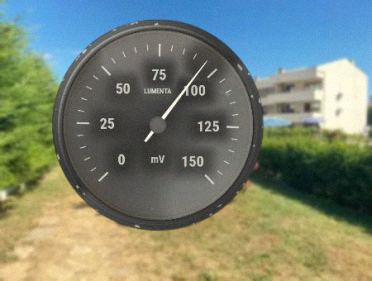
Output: 95,mV
